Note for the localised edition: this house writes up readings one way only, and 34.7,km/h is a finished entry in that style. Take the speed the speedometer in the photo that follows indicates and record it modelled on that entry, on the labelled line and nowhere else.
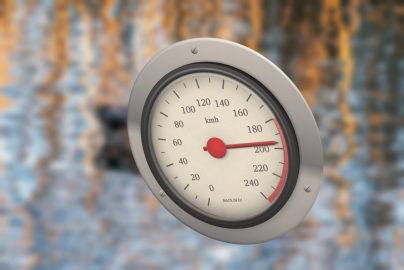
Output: 195,km/h
